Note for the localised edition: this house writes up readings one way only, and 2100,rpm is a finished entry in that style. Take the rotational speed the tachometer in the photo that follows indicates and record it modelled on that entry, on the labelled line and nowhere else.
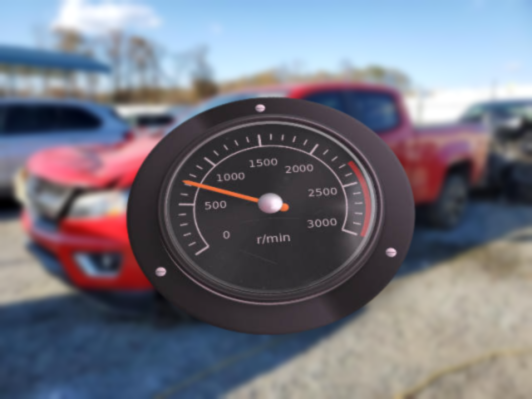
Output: 700,rpm
